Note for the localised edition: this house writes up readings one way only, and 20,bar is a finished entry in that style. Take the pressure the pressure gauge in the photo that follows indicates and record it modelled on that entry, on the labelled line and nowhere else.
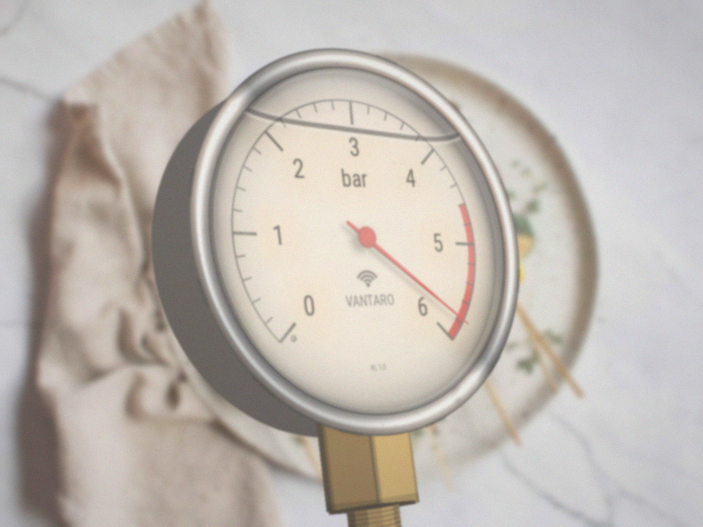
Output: 5.8,bar
